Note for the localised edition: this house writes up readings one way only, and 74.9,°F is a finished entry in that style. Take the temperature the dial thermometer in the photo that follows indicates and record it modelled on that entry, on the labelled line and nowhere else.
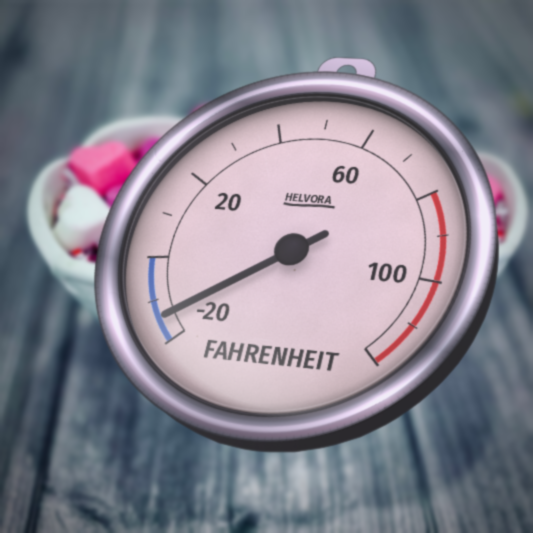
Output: -15,°F
